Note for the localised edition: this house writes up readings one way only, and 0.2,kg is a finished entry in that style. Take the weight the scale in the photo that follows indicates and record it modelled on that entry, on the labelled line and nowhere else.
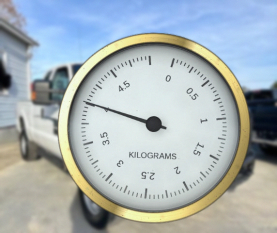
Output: 4,kg
